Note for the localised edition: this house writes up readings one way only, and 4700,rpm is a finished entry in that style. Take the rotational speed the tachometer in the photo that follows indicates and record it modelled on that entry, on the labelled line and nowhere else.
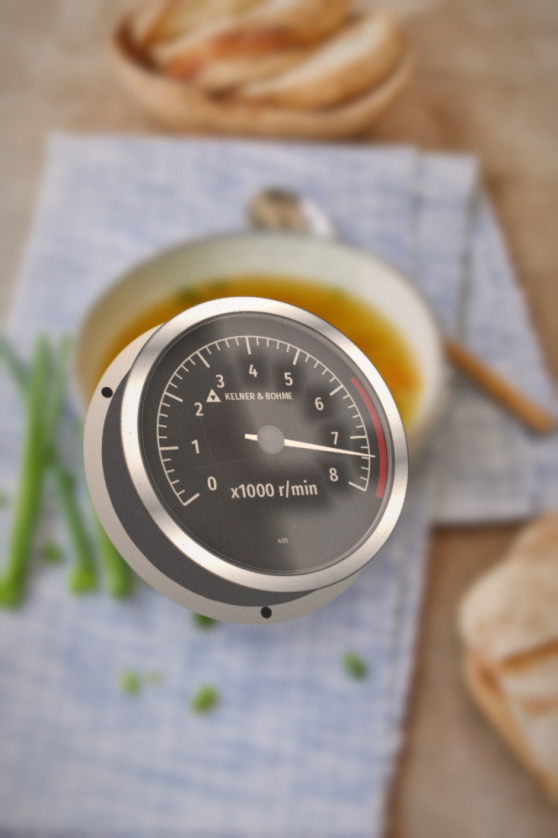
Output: 7400,rpm
